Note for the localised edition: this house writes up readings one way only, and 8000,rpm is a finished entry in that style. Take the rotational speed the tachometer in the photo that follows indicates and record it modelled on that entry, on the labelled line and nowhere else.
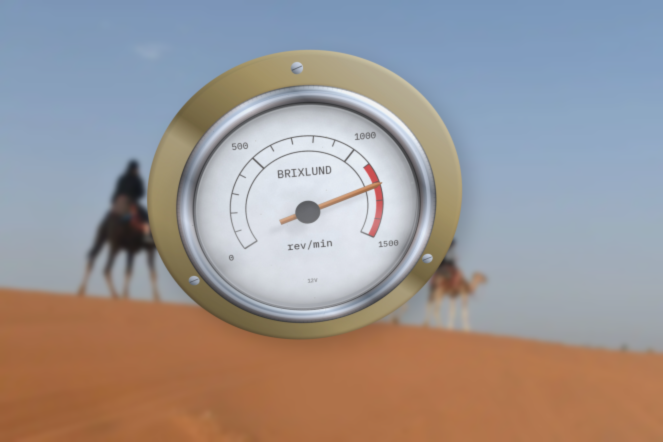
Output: 1200,rpm
